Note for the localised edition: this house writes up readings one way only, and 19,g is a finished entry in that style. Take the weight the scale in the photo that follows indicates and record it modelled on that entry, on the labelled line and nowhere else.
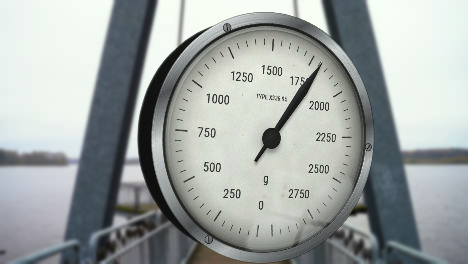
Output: 1800,g
